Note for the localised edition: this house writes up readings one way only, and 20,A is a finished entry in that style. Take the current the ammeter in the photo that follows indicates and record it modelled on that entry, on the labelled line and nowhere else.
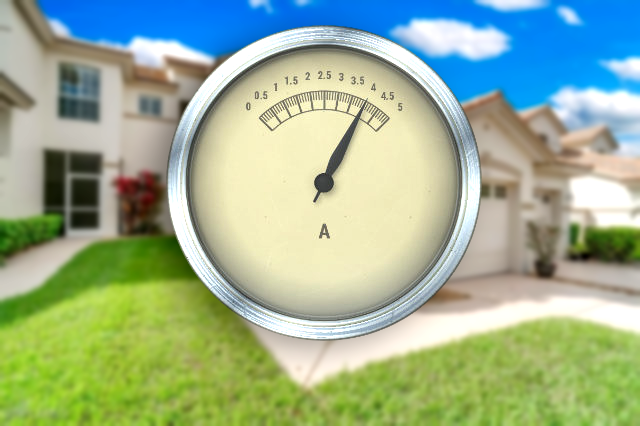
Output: 4,A
